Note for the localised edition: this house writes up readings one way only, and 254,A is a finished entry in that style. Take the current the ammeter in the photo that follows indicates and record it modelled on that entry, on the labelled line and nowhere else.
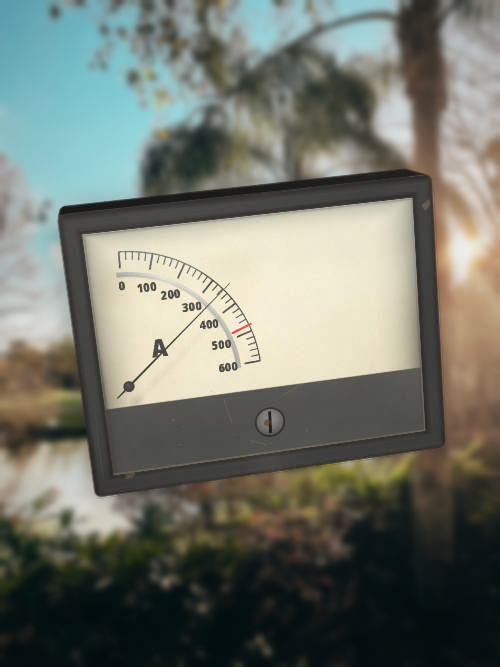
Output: 340,A
